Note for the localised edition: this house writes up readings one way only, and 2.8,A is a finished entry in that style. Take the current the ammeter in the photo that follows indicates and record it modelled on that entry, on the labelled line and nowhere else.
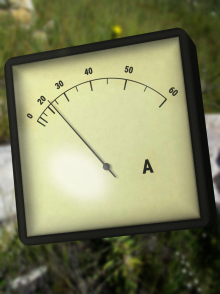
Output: 22.5,A
